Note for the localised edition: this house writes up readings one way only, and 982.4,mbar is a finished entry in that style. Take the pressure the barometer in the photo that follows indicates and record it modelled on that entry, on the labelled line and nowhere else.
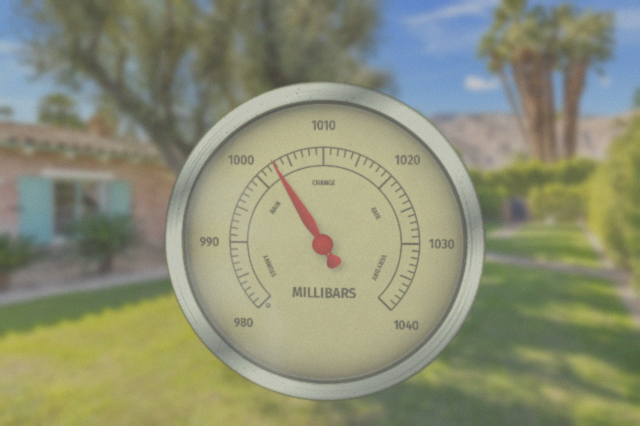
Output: 1003,mbar
